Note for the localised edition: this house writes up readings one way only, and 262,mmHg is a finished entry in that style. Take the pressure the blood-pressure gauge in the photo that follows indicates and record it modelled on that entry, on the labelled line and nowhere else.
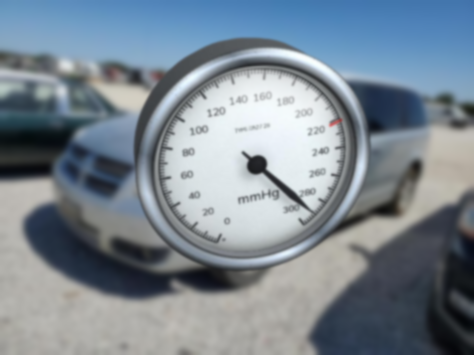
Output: 290,mmHg
